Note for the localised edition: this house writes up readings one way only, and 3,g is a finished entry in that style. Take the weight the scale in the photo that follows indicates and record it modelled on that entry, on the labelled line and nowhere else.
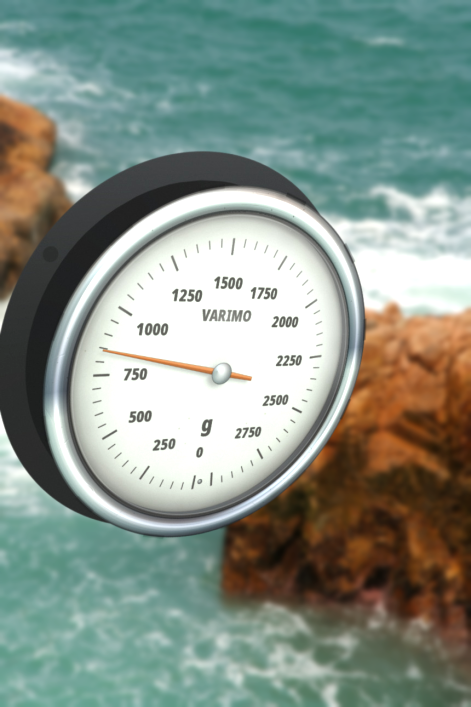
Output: 850,g
